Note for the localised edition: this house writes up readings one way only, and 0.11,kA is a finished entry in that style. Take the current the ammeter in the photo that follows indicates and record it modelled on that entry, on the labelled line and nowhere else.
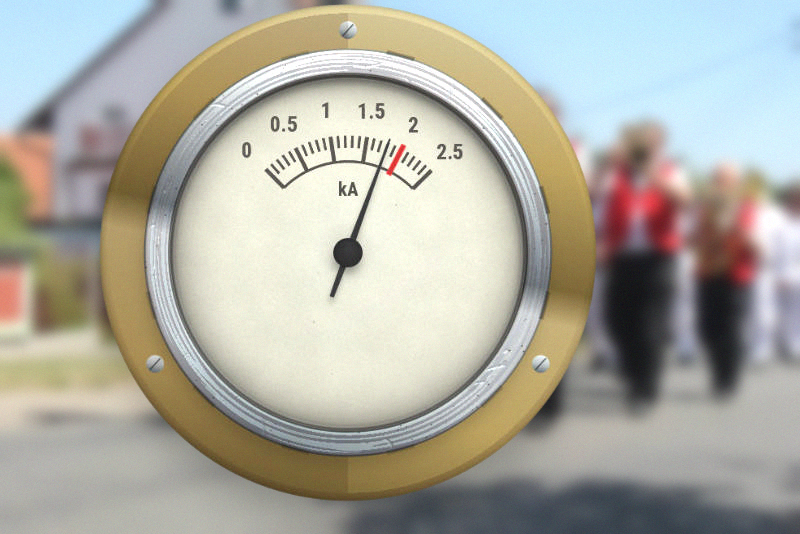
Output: 1.8,kA
